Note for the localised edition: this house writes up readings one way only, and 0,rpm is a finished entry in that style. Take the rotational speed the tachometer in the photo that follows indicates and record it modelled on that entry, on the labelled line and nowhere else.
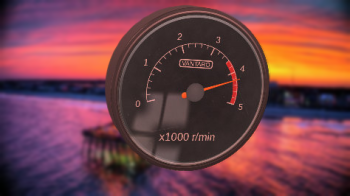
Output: 4200,rpm
